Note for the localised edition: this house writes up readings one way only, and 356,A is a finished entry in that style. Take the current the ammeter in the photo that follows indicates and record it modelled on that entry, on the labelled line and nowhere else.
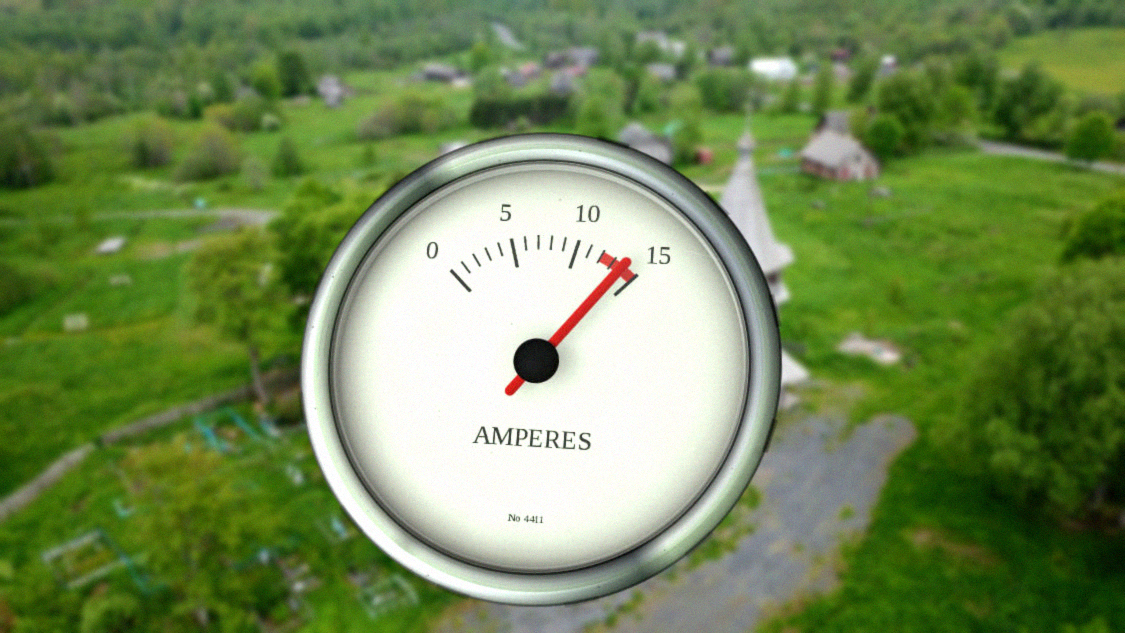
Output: 14,A
